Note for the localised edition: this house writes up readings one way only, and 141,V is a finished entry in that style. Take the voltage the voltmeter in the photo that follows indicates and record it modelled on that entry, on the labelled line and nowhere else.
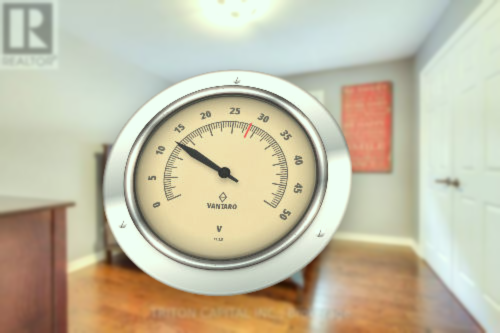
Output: 12.5,V
